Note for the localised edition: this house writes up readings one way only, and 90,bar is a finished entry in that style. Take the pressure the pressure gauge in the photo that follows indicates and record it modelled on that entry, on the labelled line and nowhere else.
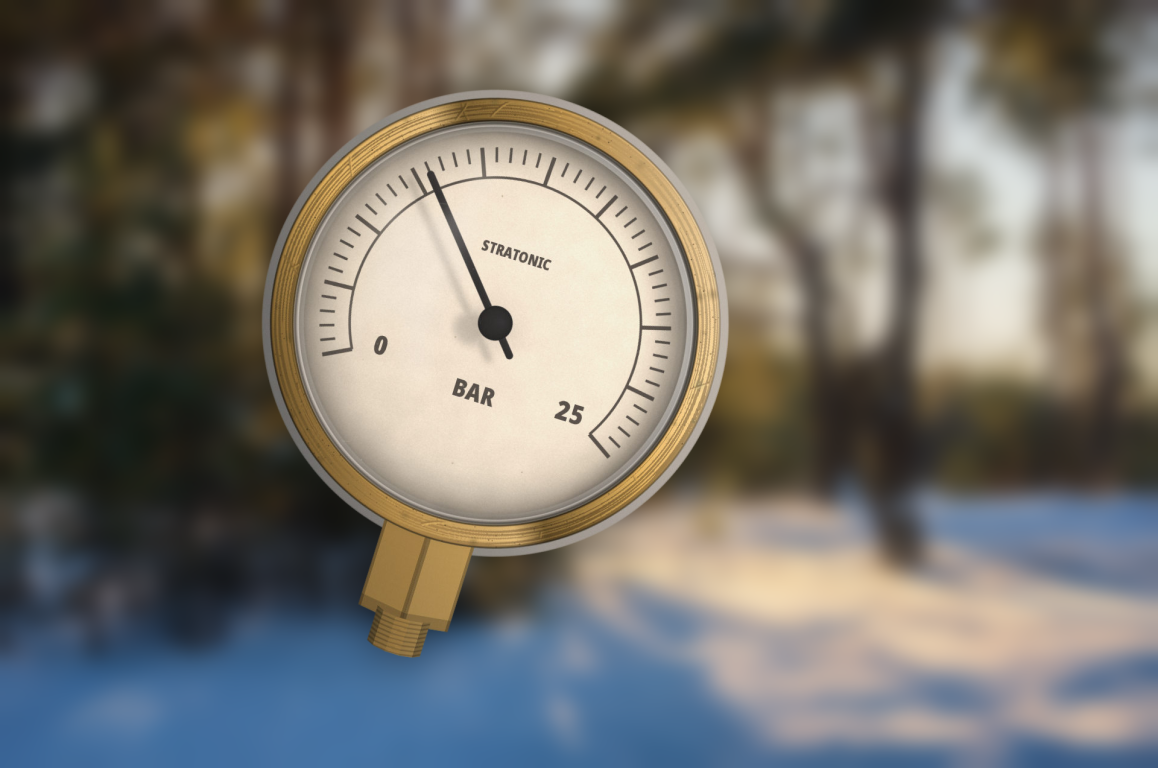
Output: 8,bar
